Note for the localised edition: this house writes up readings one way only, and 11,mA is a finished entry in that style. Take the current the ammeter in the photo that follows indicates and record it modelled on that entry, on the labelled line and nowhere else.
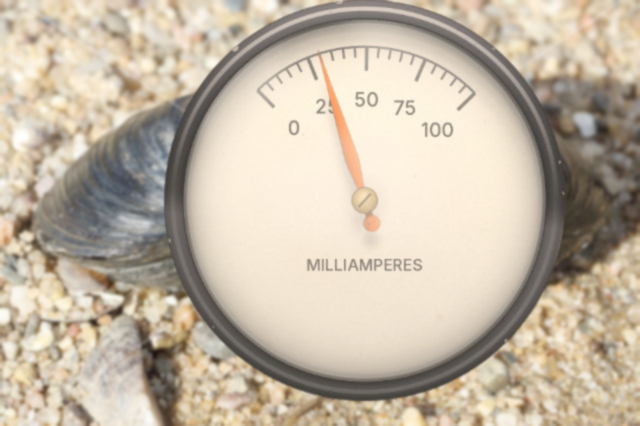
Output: 30,mA
